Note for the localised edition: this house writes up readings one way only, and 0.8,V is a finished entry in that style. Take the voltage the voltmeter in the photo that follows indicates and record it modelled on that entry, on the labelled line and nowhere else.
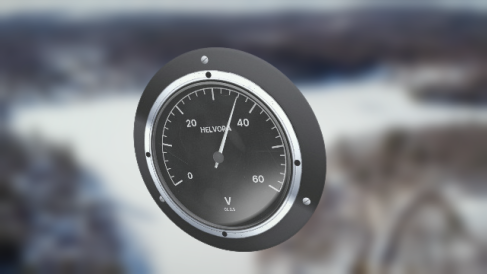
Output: 36,V
